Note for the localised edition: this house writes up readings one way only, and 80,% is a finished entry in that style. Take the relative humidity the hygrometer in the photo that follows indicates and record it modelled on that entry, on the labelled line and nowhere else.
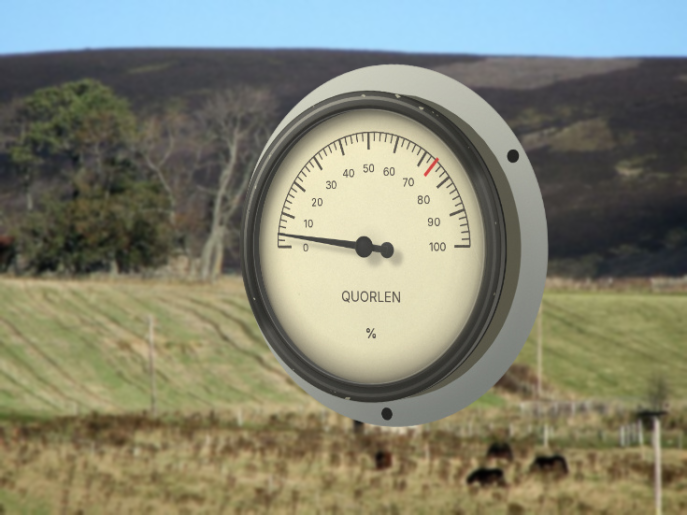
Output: 4,%
